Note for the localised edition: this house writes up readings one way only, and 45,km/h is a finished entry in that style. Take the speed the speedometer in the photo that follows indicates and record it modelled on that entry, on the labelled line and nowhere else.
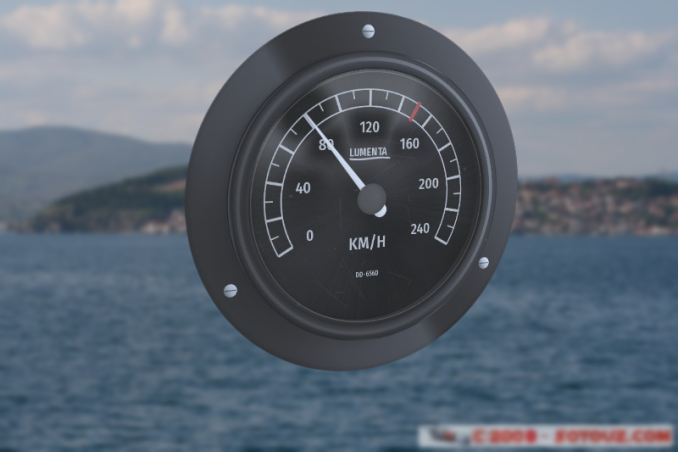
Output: 80,km/h
